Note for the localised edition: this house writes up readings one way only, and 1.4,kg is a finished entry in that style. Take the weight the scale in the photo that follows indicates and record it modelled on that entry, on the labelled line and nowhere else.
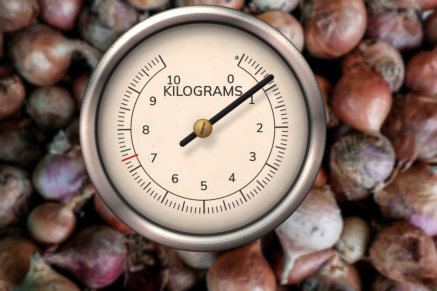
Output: 0.8,kg
